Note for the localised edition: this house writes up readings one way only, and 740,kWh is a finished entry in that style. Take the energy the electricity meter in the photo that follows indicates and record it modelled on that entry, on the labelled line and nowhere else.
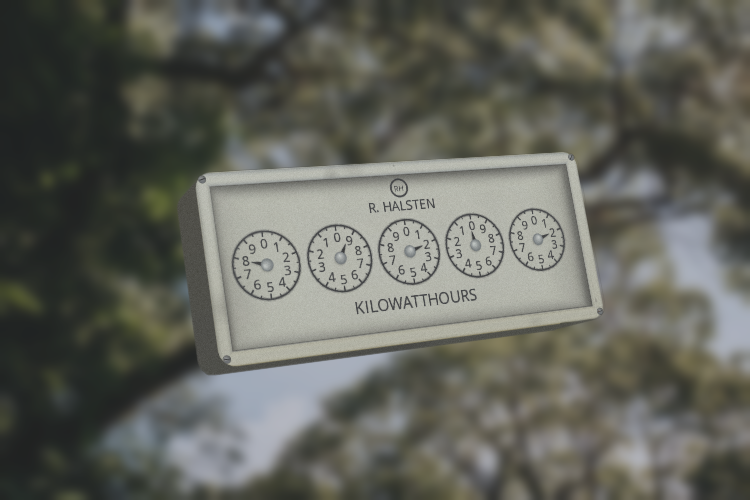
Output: 79202,kWh
